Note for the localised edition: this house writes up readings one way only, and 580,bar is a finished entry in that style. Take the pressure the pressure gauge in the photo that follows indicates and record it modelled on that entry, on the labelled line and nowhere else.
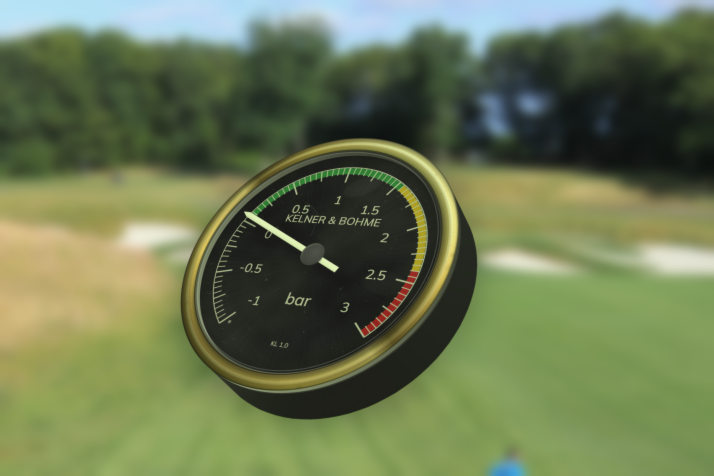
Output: 0.05,bar
